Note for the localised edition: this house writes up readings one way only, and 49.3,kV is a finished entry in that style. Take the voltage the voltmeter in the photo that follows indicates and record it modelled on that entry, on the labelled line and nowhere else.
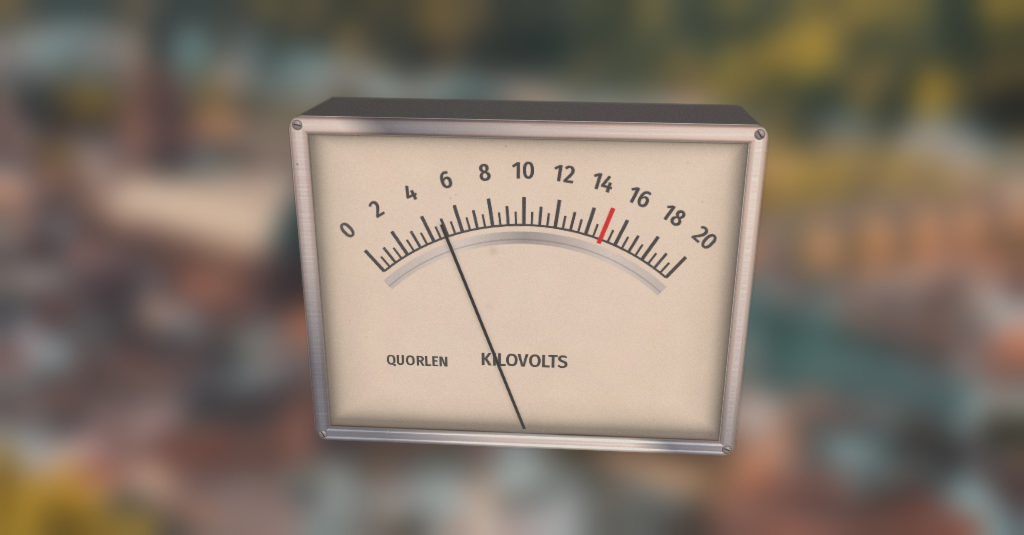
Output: 5,kV
